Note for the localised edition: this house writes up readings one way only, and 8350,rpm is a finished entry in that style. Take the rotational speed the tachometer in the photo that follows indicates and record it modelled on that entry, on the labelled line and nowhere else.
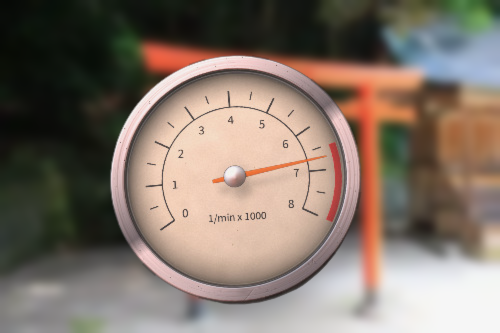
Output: 6750,rpm
